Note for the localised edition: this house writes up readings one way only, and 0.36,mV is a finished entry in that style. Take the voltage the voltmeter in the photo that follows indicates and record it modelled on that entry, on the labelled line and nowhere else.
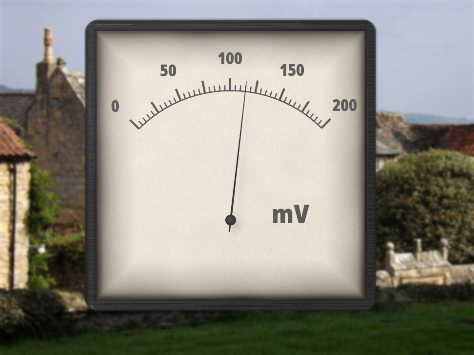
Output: 115,mV
